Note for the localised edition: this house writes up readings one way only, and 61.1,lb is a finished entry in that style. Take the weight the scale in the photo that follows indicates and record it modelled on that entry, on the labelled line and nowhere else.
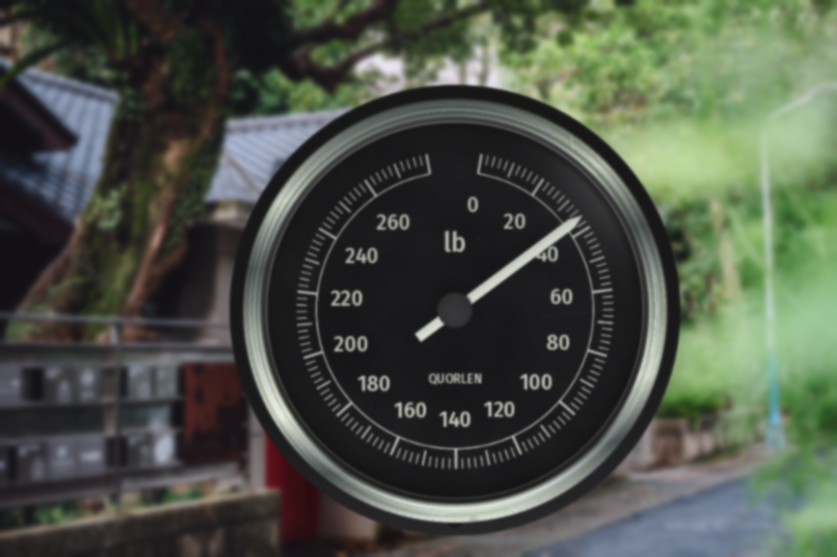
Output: 36,lb
